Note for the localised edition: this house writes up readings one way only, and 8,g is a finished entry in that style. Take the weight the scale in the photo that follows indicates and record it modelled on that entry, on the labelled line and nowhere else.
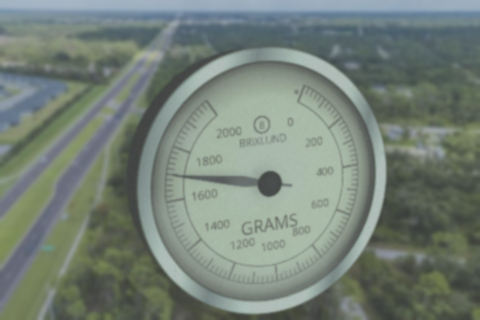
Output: 1700,g
